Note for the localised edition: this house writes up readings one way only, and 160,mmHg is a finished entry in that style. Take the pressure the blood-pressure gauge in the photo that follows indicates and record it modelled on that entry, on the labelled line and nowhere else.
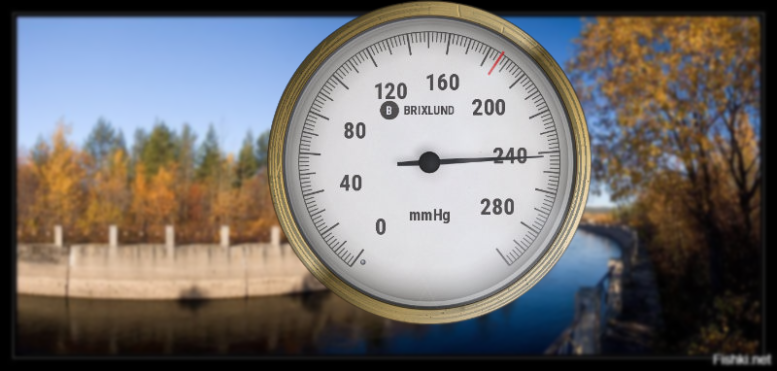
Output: 242,mmHg
